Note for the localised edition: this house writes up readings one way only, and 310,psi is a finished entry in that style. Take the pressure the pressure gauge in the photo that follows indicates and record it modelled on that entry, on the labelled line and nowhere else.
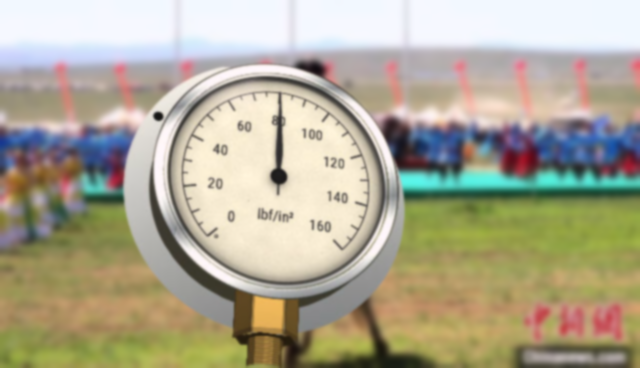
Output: 80,psi
